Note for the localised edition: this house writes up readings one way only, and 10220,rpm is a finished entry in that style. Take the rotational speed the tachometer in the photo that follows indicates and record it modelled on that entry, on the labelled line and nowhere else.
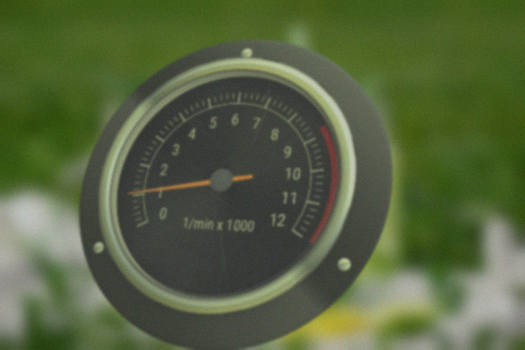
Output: 1000,rpm
